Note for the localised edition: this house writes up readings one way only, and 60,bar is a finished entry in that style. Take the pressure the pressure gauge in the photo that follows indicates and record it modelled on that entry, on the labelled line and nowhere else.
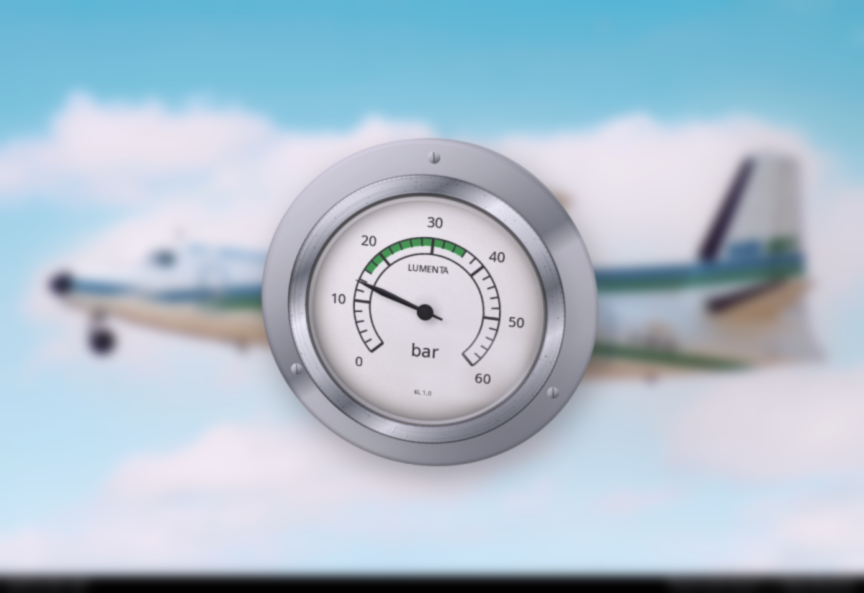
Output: 14,bar
